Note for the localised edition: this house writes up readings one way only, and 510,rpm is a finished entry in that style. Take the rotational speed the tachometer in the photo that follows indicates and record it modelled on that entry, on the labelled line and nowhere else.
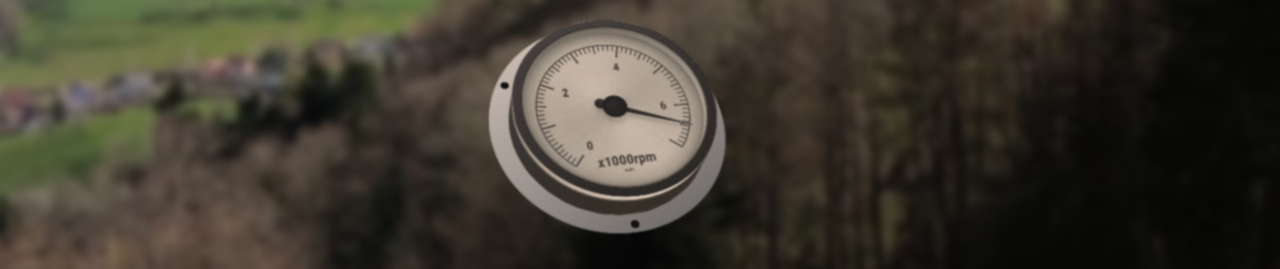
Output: 6500,rpm
